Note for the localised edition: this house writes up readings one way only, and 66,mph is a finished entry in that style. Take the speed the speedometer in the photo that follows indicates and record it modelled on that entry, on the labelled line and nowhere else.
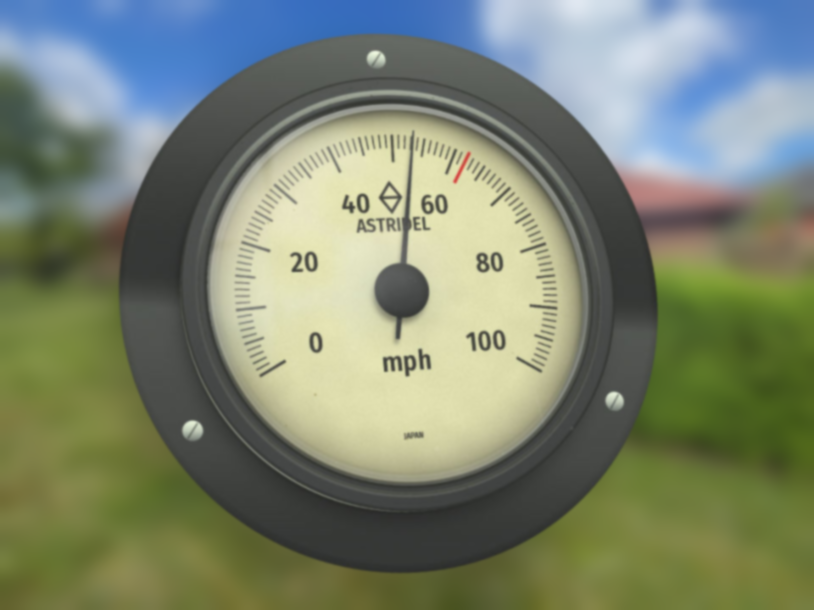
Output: 53,mph
